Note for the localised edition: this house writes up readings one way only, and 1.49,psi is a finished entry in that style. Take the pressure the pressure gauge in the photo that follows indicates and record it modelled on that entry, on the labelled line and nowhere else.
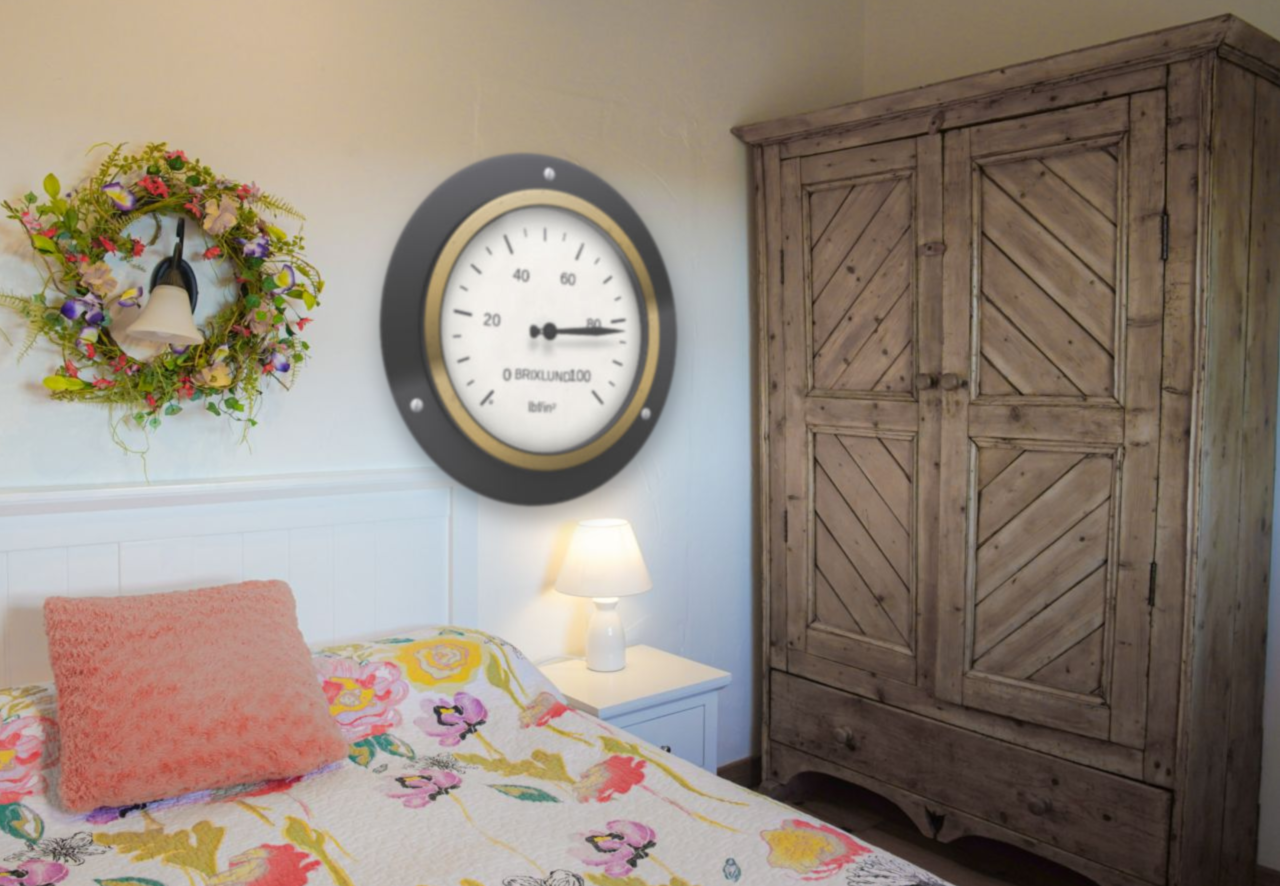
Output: 82.5,psi
